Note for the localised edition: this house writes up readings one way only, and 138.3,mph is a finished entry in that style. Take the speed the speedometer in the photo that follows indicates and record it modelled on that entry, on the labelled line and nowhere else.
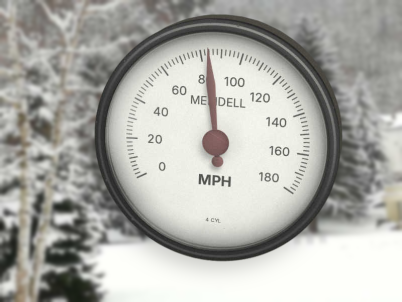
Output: 84,mph
